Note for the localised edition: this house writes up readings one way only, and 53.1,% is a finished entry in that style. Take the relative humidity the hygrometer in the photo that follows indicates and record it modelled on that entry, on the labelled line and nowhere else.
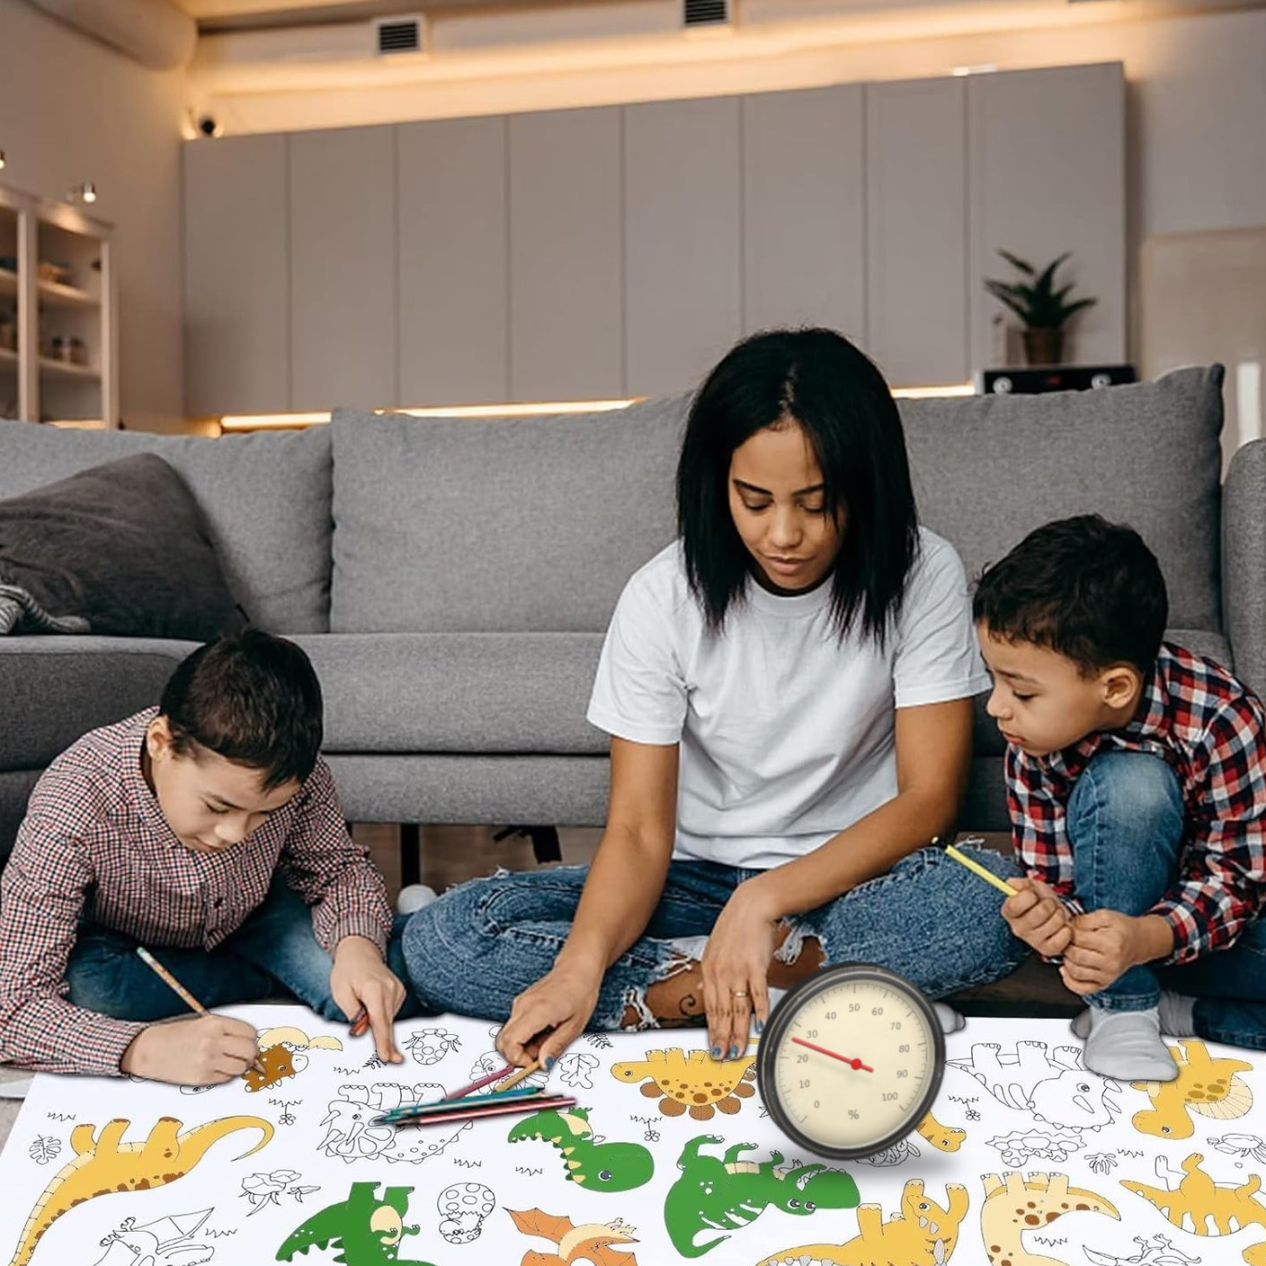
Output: 26,%
